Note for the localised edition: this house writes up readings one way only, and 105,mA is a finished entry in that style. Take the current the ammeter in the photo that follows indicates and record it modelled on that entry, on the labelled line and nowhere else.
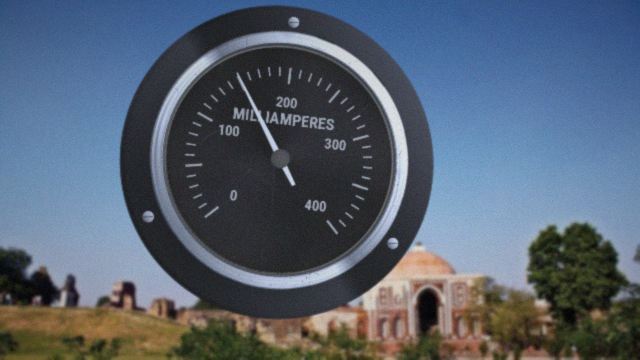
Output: 150,mA
